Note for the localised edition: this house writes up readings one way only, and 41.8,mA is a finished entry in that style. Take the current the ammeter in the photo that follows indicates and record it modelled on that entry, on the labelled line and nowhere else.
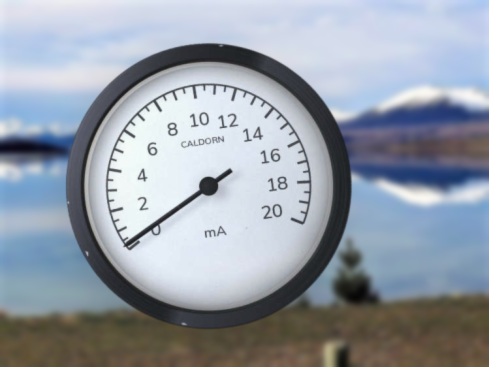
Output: 0.25,mA
